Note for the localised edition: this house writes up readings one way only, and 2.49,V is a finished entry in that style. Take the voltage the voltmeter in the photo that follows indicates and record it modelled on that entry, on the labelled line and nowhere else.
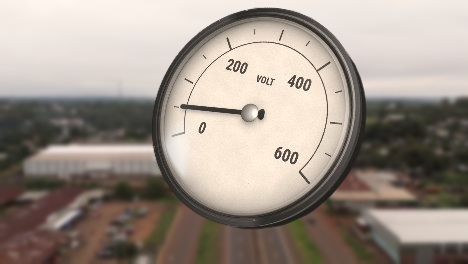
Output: 50,V
